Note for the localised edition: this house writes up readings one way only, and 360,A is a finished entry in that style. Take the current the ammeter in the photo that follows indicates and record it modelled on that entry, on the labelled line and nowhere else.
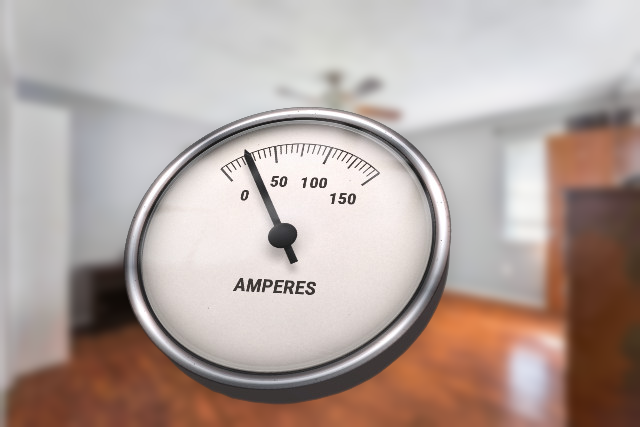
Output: 25,A
